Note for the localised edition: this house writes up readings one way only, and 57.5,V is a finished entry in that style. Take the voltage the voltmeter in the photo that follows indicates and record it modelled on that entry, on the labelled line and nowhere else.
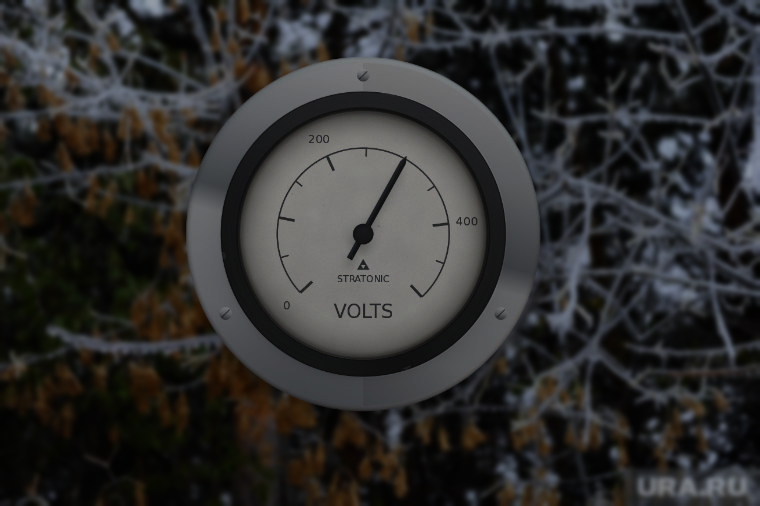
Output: 300,V
